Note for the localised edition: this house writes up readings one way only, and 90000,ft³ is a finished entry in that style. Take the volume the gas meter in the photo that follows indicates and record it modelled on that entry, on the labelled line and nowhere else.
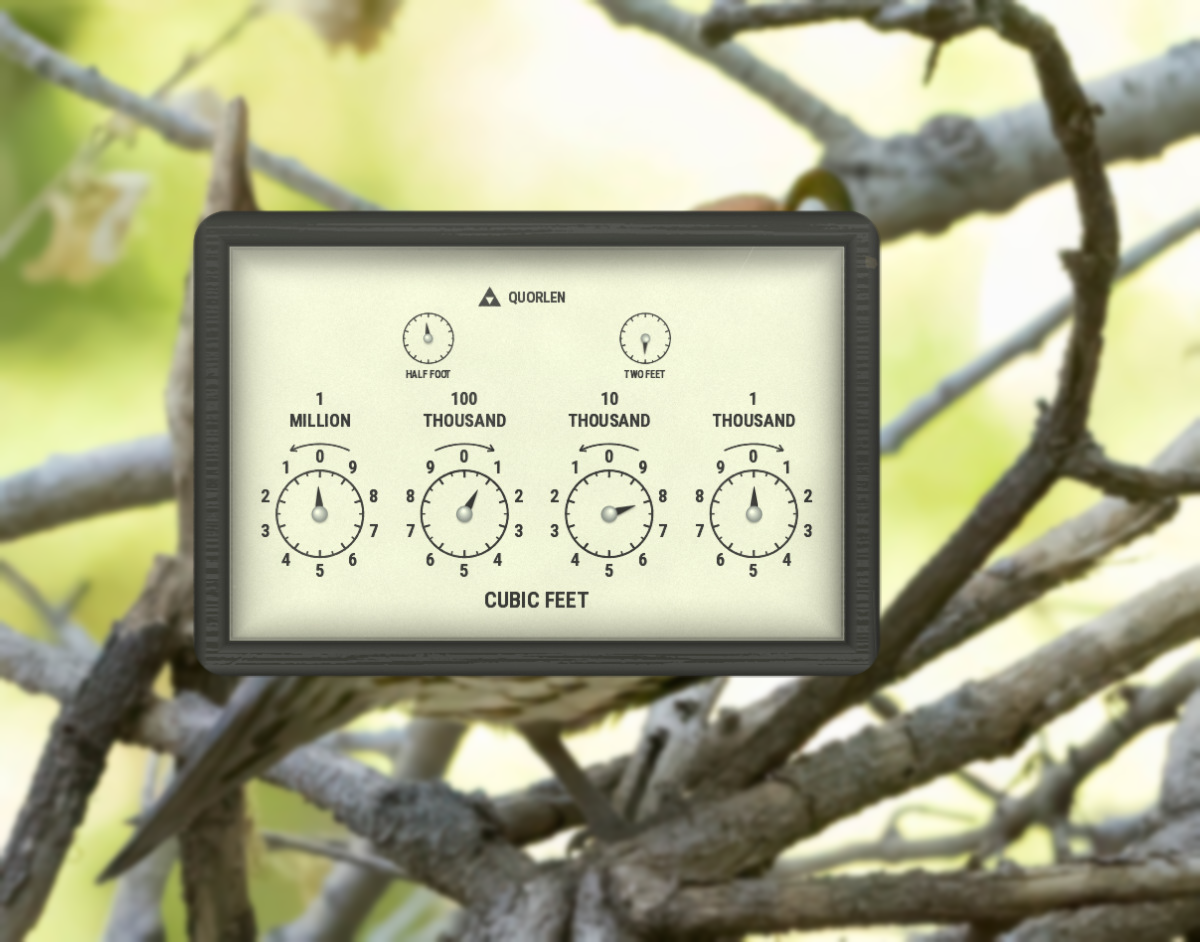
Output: 8000,ft³
